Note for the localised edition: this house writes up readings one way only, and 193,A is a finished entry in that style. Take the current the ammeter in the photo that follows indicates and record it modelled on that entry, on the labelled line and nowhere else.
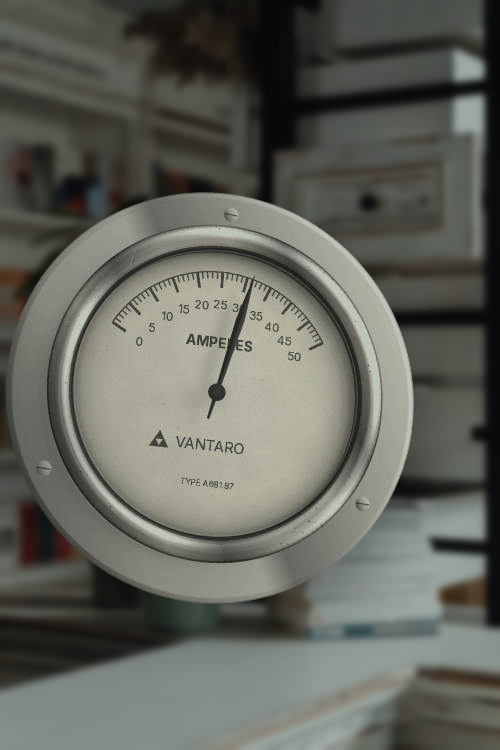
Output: 31,A
